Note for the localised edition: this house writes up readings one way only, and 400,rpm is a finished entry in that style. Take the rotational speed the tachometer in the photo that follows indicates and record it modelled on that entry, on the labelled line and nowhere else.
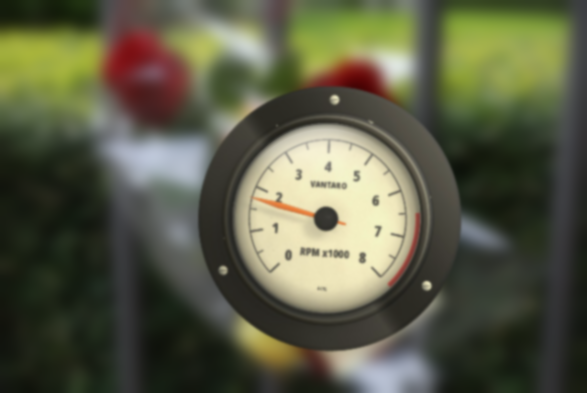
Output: 1750,rpm
